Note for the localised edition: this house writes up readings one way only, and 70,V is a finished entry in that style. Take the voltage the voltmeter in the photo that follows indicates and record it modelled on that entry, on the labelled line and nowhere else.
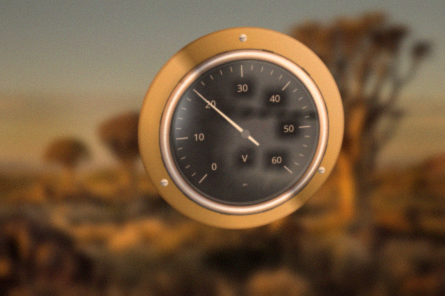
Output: 20,V
